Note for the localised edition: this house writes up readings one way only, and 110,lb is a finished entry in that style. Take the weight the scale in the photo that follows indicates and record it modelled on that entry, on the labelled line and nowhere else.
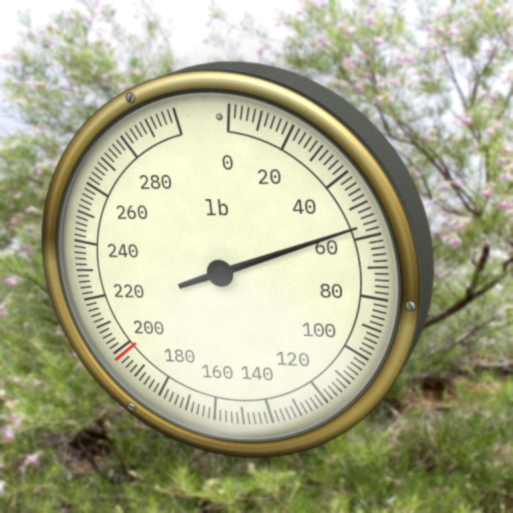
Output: 56,lb
